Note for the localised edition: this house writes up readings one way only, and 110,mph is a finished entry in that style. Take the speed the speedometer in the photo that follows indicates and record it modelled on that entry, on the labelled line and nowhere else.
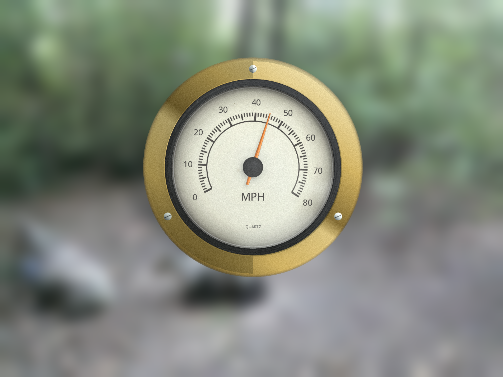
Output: 45,mph
